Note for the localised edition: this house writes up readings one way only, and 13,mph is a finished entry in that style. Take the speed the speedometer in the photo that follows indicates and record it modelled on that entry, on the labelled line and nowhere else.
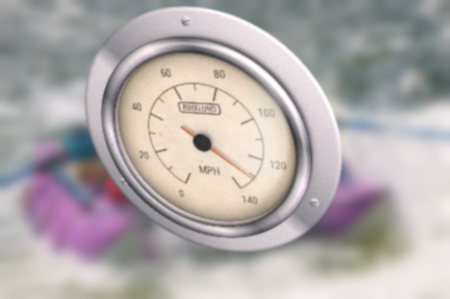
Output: 130,mph
